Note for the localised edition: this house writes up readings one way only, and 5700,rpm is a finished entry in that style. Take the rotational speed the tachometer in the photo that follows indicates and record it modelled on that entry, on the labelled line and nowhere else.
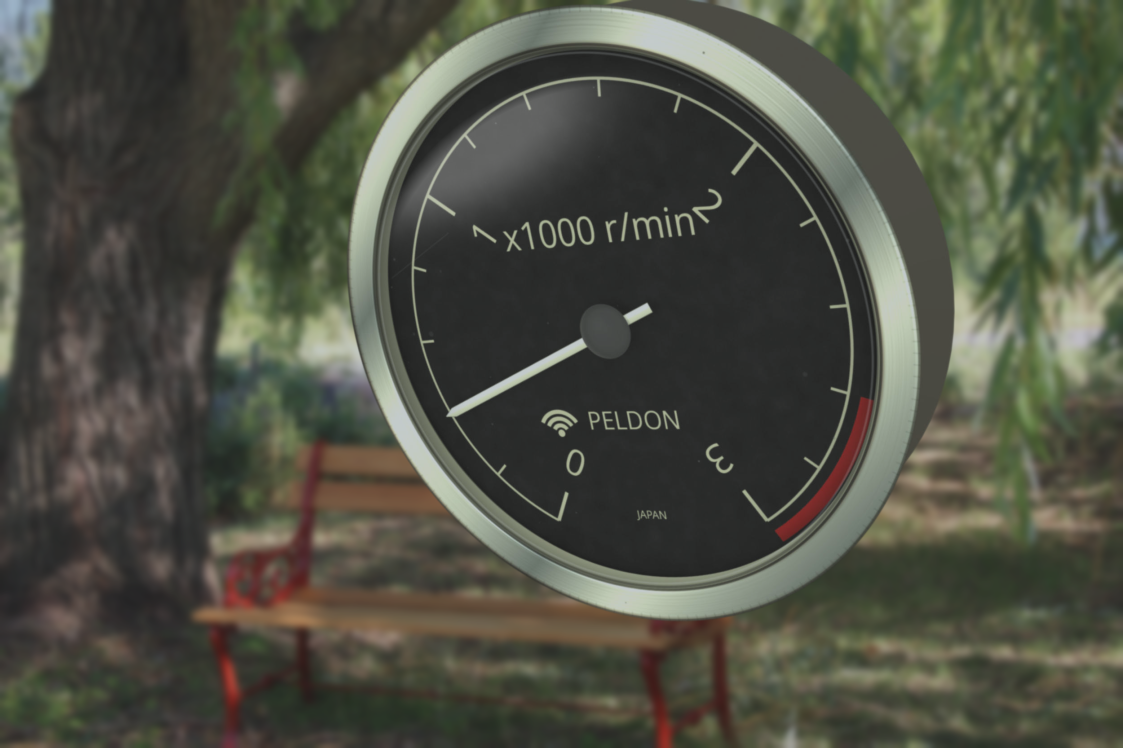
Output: 400,rpm
